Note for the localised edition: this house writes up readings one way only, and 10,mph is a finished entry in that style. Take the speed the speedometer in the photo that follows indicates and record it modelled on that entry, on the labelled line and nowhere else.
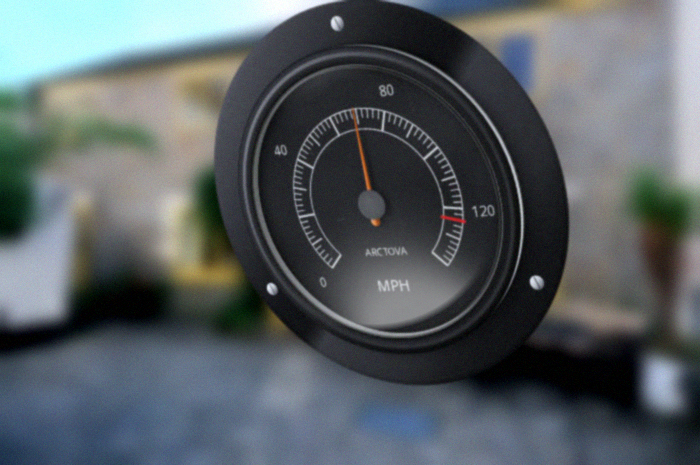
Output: 70,mph
